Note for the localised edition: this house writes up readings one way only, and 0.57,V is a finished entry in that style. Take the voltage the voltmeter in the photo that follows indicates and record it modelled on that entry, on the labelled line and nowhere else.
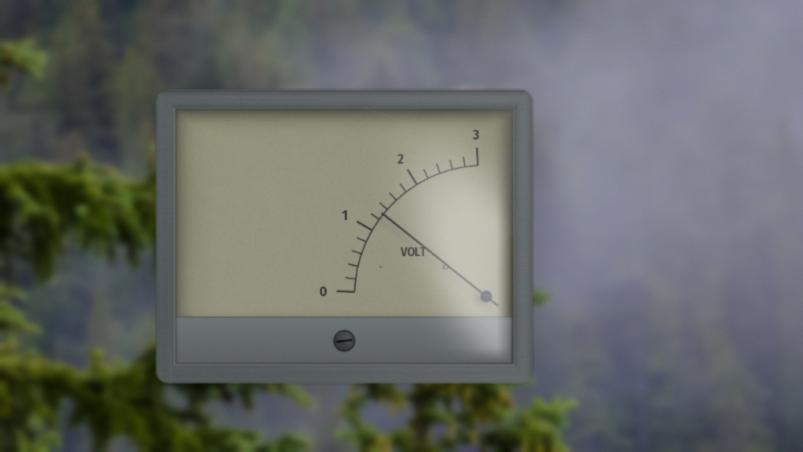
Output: 1.3,V
